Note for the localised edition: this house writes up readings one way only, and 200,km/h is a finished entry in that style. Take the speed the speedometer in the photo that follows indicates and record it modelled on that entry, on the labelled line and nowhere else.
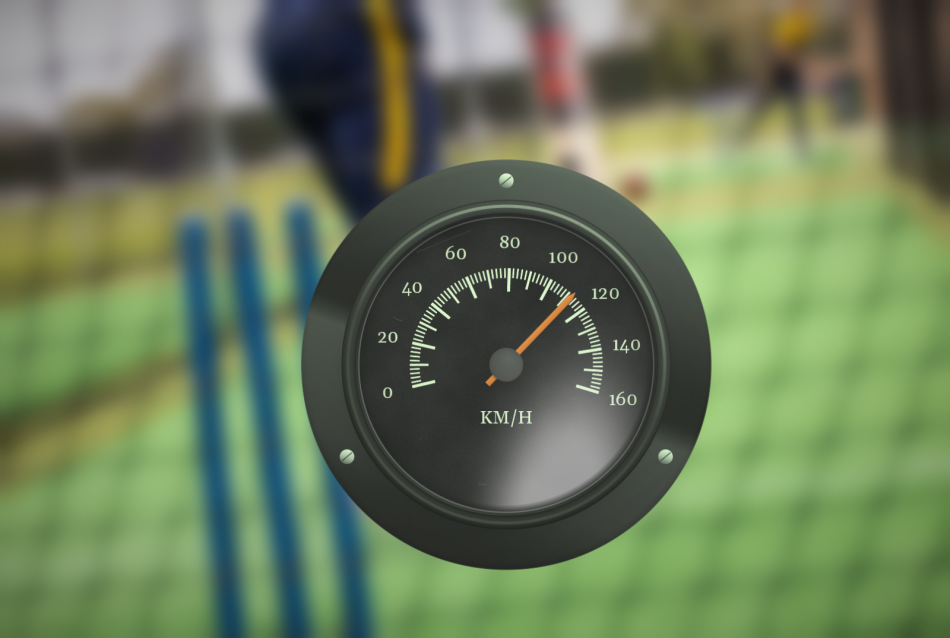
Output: 112,km/h
